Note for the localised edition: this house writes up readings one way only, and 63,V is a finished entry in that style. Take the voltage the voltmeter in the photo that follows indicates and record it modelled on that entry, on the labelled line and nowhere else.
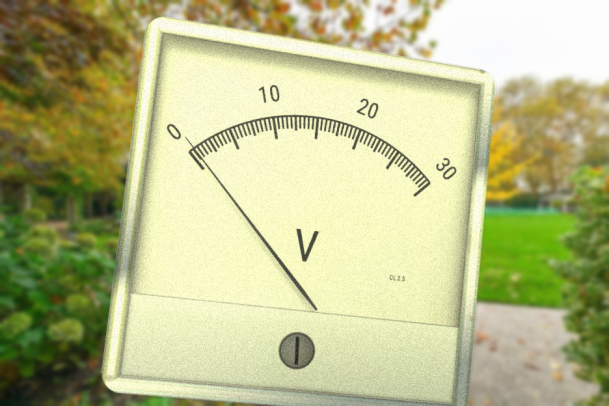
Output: 0.5,V
